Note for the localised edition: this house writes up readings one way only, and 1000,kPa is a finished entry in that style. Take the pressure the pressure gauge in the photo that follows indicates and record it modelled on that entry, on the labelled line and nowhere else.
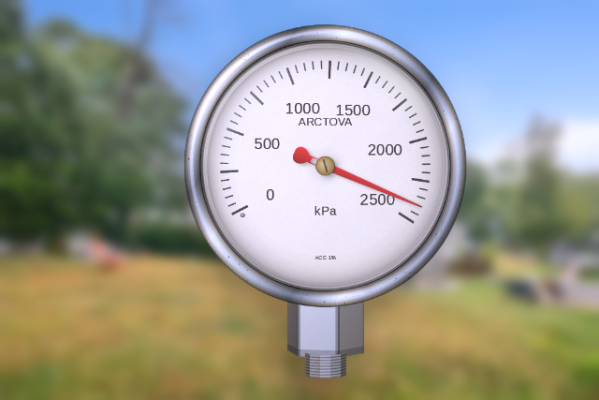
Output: 2400,kPa
